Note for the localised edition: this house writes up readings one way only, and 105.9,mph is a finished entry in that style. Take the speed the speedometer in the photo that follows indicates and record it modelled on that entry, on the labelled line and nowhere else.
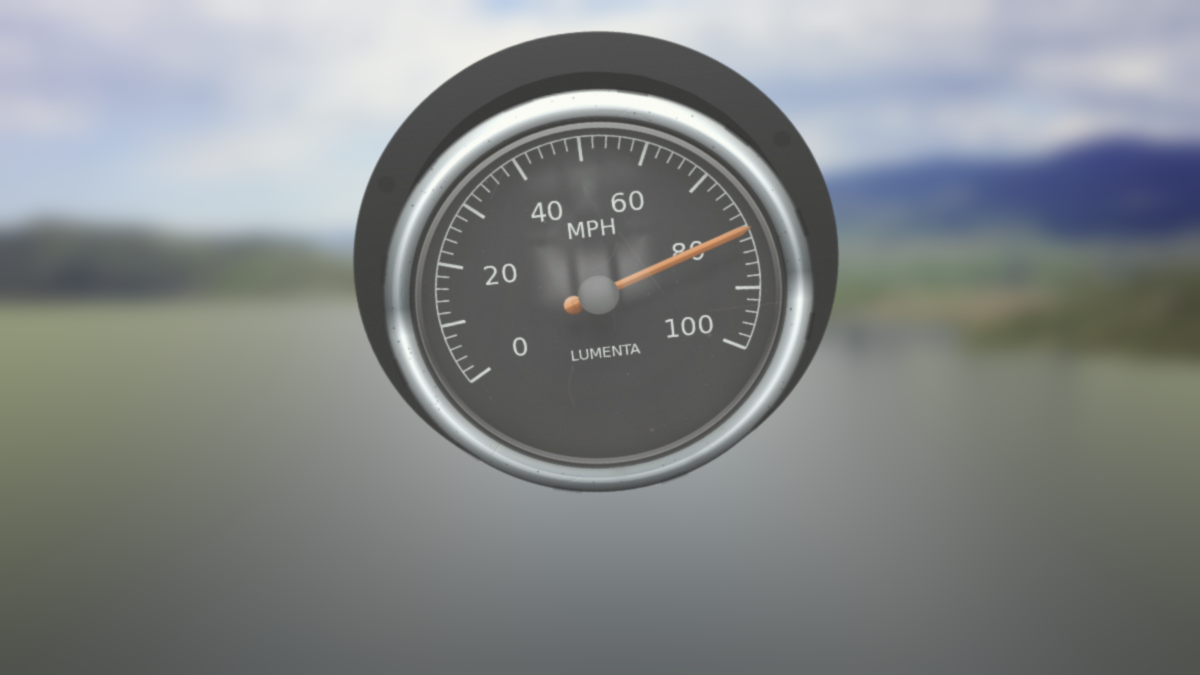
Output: 80,mph
